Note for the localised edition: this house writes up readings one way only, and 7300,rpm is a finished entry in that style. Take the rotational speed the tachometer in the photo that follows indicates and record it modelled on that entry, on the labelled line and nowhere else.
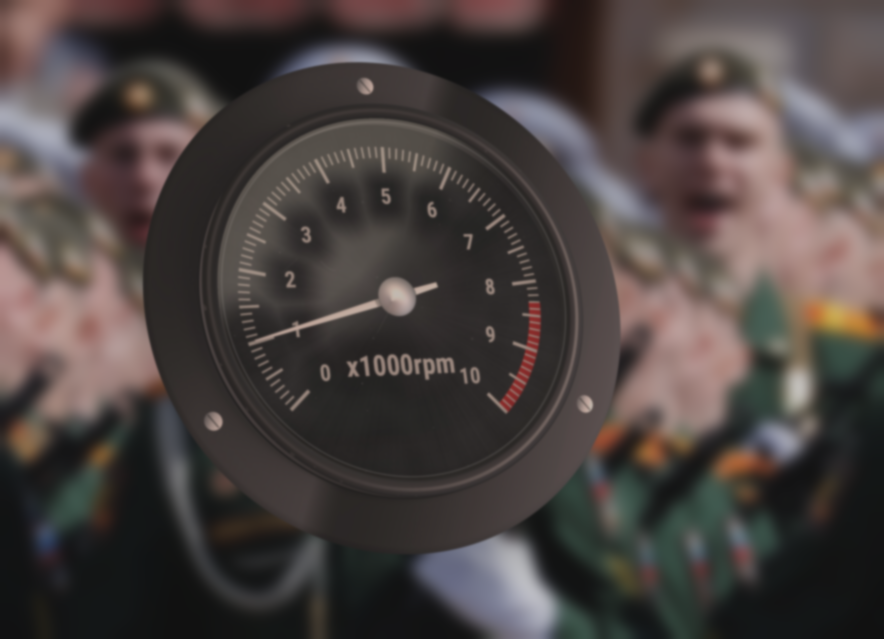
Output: 1000,rpm
